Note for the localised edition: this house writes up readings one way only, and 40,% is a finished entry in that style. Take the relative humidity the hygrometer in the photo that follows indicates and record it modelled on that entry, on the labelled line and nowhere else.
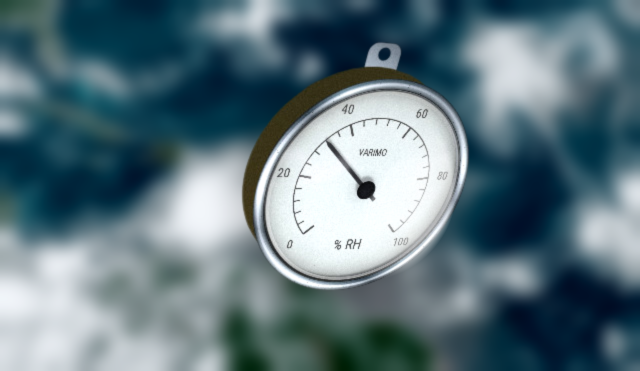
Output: 32,%
